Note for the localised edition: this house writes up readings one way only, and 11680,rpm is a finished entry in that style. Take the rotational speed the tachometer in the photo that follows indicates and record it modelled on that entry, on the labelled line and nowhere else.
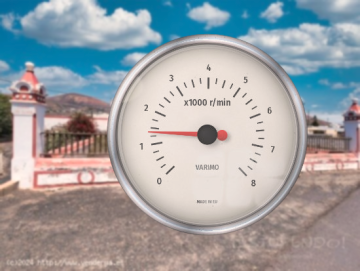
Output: 1375,rpm
